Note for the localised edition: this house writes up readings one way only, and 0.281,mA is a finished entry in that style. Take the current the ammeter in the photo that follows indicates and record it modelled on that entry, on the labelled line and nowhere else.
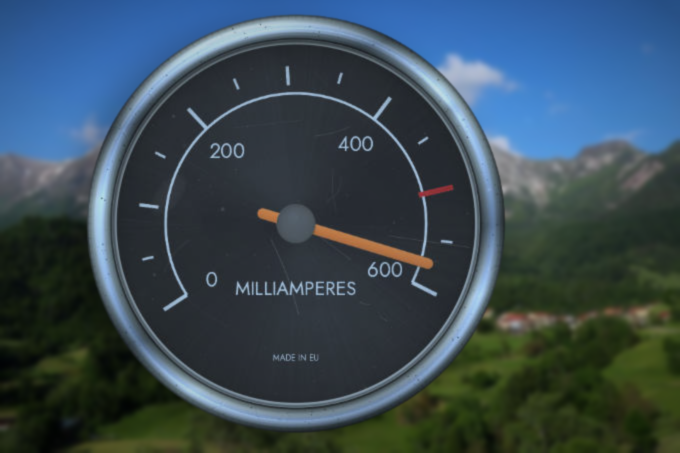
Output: 575,mA
